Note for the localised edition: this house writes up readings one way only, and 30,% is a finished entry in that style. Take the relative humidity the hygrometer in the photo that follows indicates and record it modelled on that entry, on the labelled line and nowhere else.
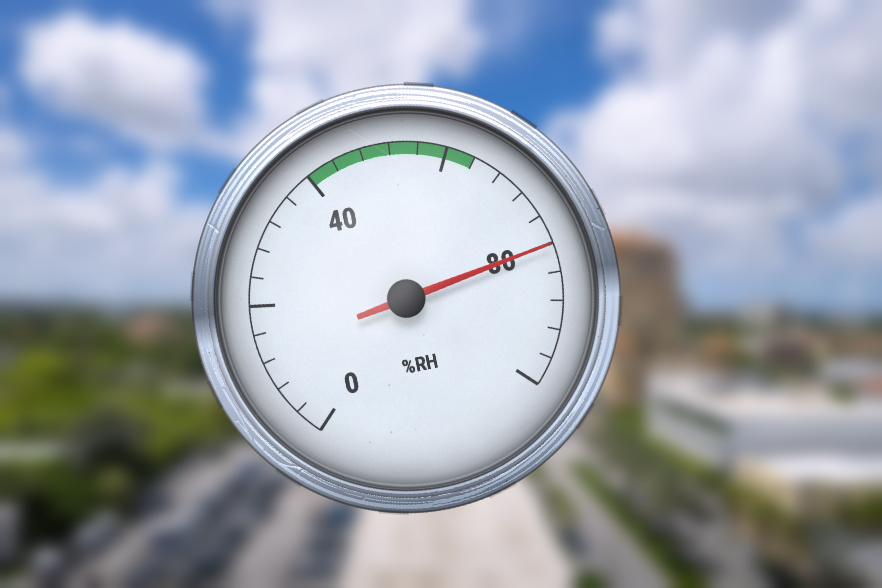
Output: 80,%
